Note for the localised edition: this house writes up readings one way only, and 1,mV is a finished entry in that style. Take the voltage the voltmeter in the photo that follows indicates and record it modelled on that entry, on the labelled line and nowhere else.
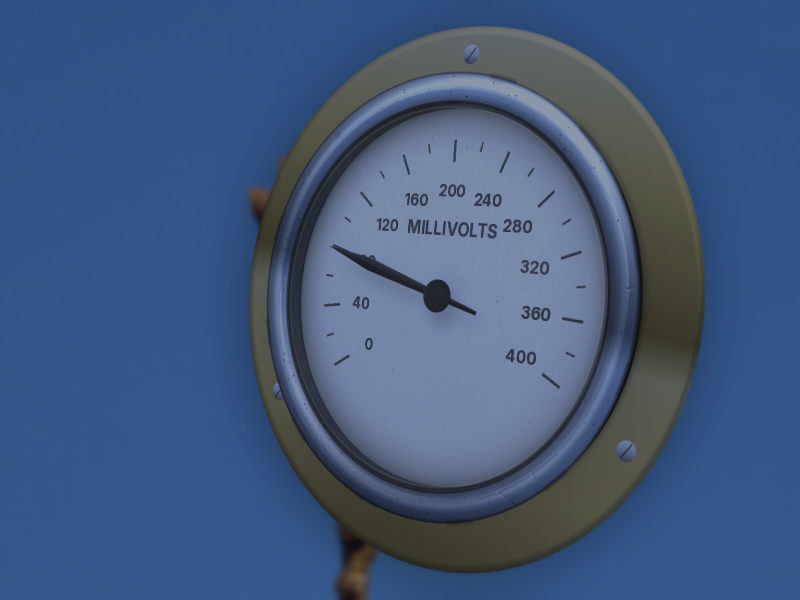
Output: 80,mV
